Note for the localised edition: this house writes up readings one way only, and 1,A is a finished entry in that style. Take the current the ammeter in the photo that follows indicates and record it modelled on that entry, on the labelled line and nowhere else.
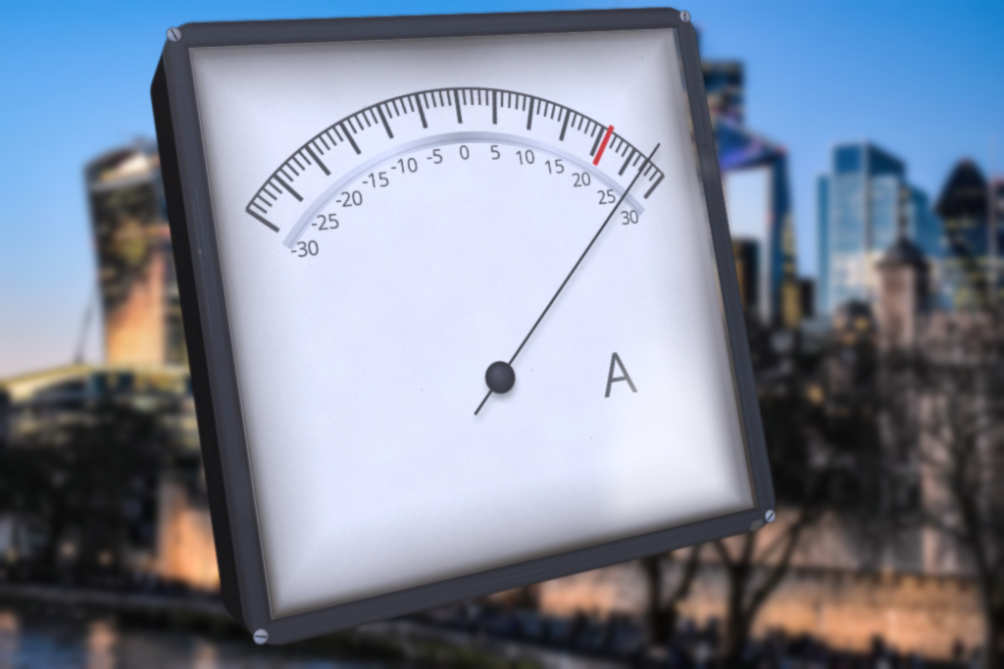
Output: 27,A
